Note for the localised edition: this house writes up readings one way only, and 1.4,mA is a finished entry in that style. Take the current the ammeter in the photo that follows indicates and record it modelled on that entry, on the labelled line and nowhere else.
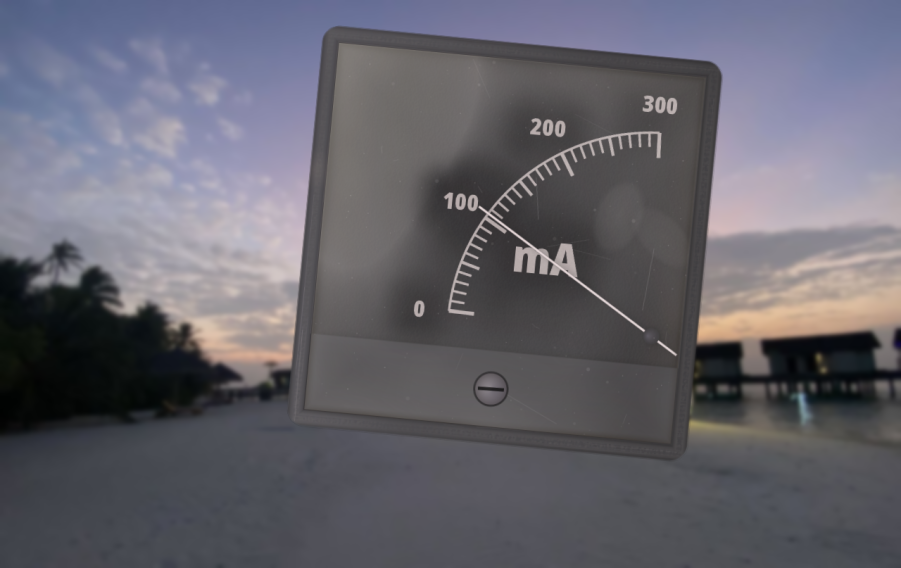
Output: 105,mA
